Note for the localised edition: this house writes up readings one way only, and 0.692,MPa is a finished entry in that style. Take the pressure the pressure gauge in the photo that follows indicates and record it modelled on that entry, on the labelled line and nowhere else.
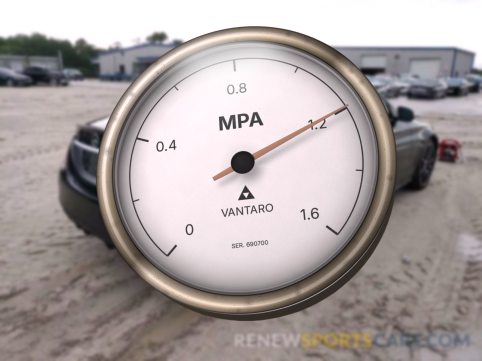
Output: 1.2,MPa
